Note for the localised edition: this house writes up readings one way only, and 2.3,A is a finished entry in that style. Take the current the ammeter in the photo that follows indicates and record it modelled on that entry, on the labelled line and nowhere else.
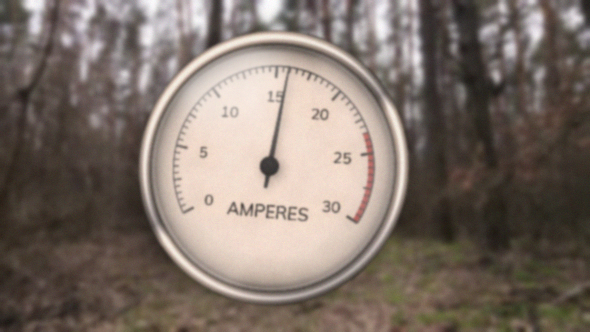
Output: 16,A
